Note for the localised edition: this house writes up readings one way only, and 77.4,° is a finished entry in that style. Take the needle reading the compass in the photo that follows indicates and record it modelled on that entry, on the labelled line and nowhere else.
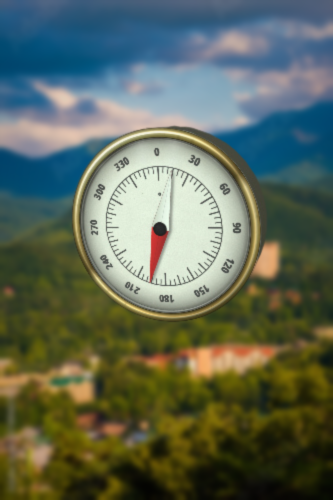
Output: 195,°
